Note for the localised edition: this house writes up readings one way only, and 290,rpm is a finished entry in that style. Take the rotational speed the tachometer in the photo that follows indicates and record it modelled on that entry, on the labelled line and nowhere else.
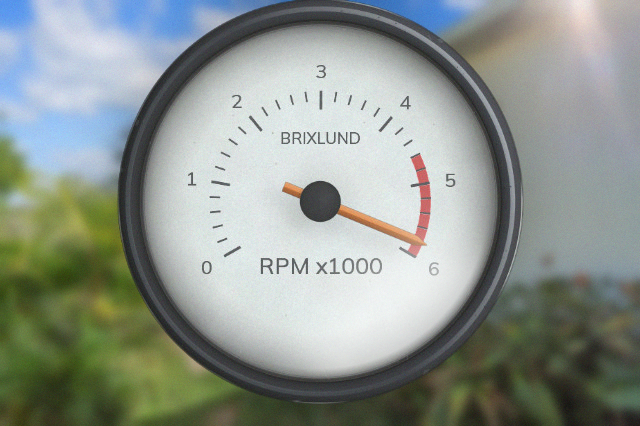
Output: 5800,rpm
